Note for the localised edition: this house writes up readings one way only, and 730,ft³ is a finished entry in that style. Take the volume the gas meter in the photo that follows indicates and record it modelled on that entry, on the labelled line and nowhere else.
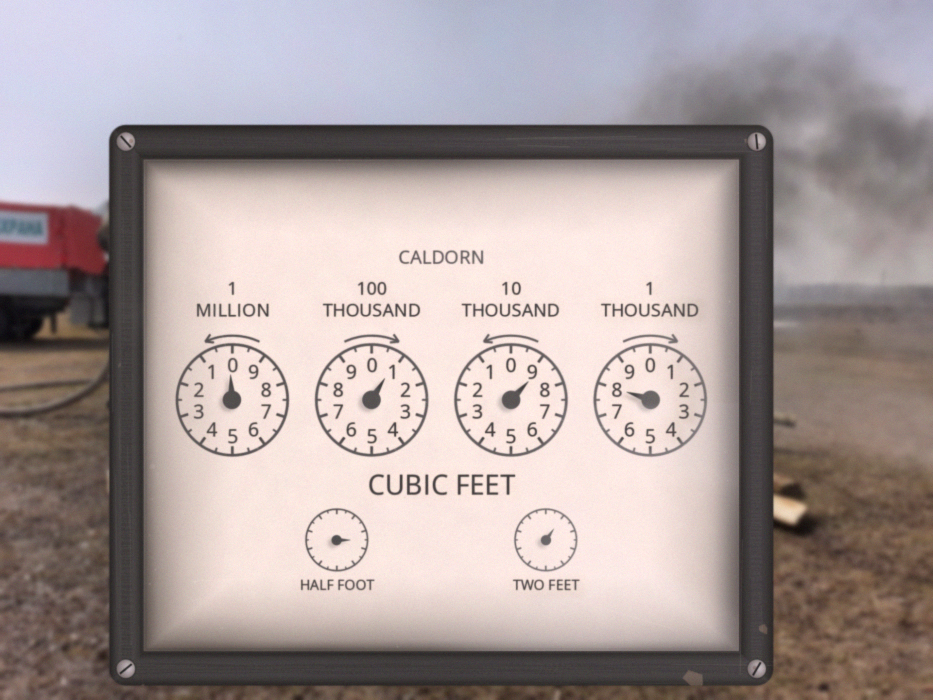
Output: 8800,ft³
